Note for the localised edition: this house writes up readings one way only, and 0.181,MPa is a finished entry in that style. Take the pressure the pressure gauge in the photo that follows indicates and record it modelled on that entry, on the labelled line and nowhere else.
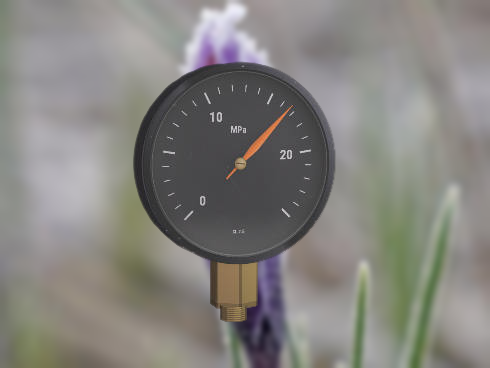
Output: 16.5,MPa
